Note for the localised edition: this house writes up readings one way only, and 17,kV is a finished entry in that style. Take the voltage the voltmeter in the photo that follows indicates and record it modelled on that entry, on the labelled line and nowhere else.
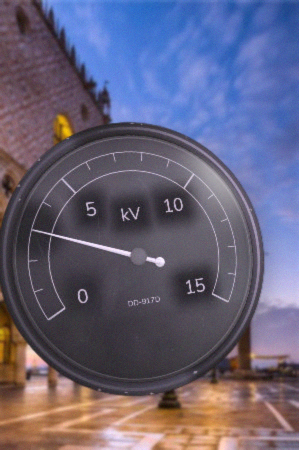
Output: 3,kV
